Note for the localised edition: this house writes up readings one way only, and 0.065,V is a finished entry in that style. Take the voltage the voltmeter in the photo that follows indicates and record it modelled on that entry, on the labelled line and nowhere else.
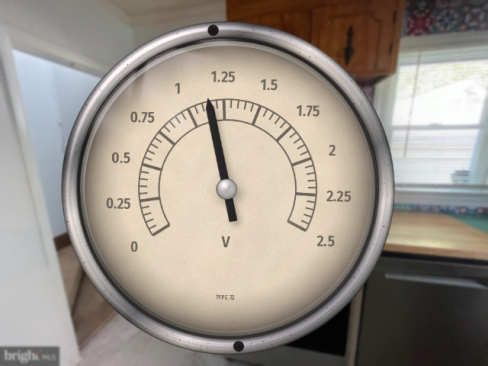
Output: 1.15,V
